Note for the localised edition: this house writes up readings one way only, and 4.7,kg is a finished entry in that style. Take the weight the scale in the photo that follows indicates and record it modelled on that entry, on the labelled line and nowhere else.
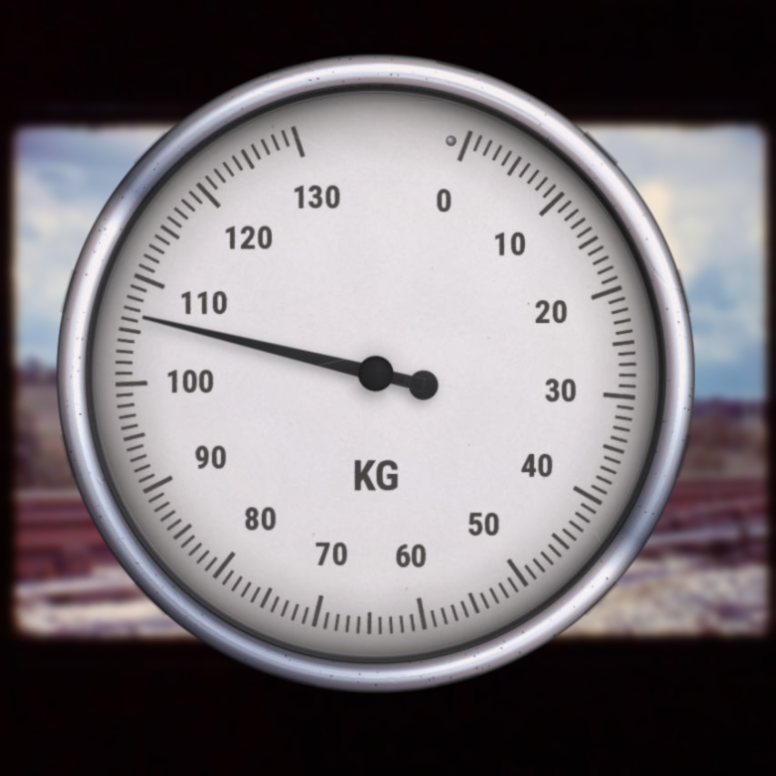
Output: 106.5,kg
